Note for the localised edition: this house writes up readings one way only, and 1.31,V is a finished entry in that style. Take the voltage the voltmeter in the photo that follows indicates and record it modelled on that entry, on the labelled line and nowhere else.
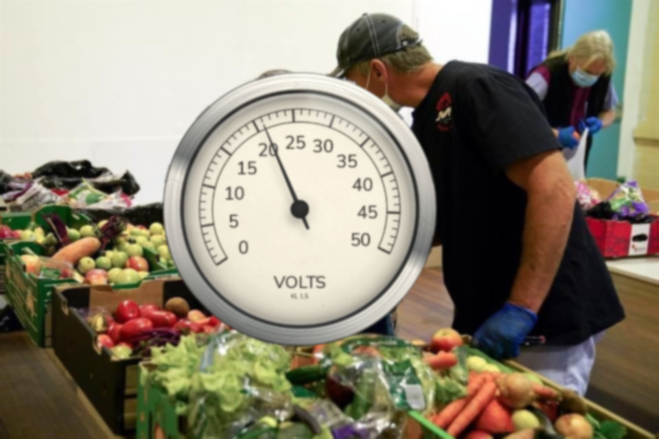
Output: 21,V
